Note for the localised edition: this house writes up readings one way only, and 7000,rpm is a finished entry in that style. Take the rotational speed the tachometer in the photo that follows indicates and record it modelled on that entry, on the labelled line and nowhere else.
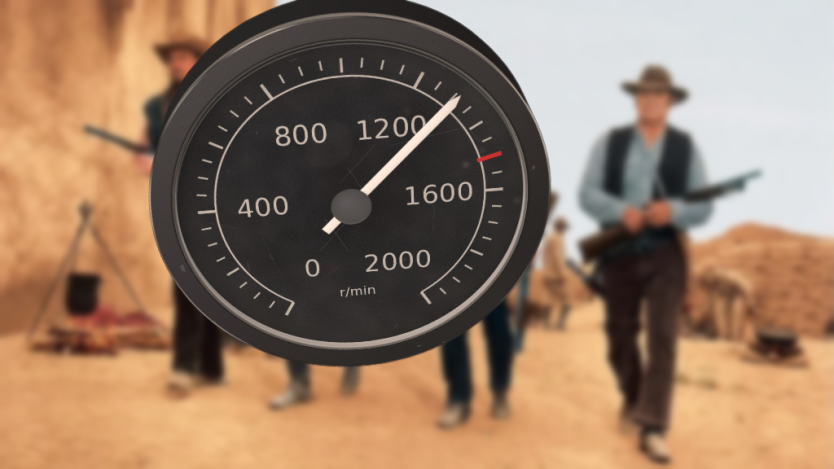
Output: 1300,rpm
